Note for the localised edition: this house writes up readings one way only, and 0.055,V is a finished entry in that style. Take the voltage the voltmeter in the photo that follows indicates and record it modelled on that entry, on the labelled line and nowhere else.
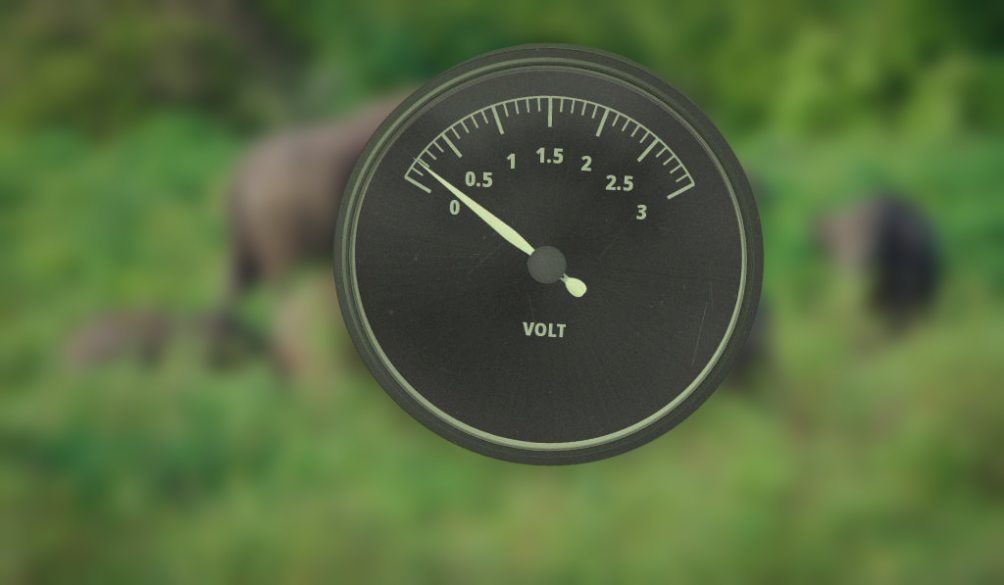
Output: 0.2,V
